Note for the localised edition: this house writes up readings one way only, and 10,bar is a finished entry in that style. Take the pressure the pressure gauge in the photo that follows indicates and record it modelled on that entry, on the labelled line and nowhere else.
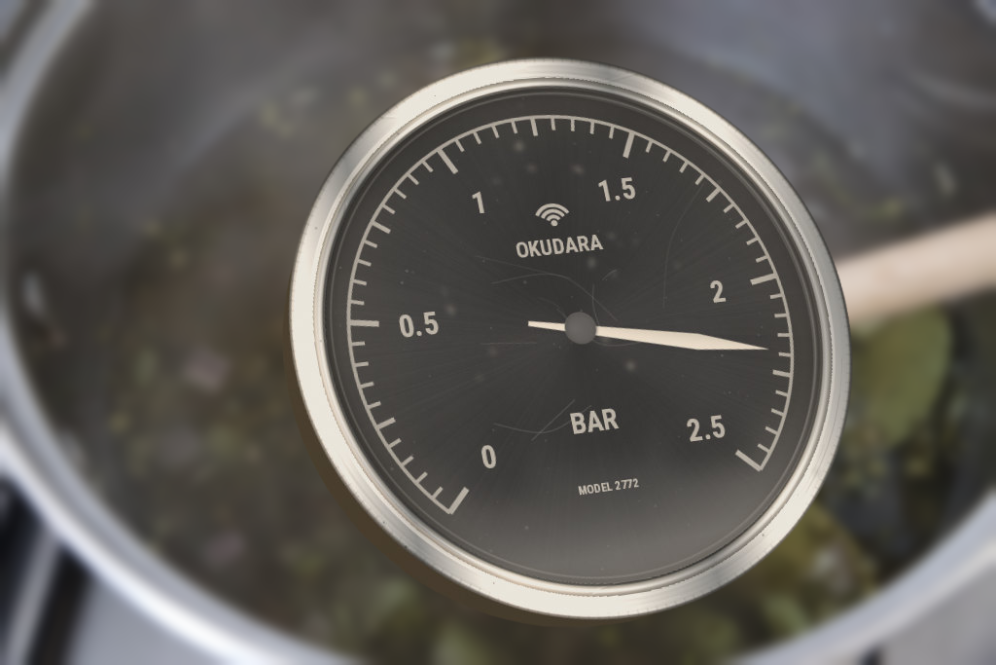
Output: 2.2,bar
